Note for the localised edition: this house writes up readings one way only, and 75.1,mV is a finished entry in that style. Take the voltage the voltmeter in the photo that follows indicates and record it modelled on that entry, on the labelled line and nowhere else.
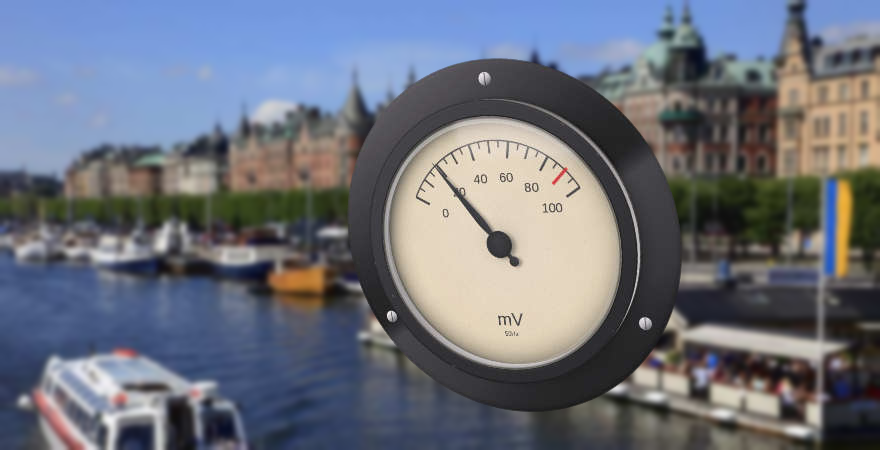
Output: 20,mV
